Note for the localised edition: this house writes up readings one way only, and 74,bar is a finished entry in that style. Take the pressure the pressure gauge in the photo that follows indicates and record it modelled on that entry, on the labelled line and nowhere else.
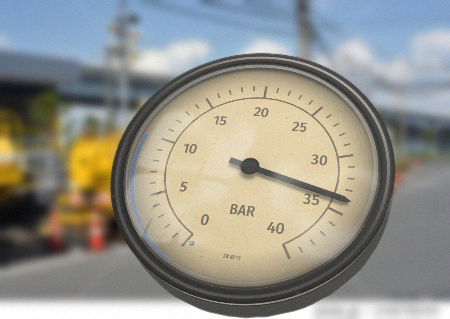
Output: 34,bar
